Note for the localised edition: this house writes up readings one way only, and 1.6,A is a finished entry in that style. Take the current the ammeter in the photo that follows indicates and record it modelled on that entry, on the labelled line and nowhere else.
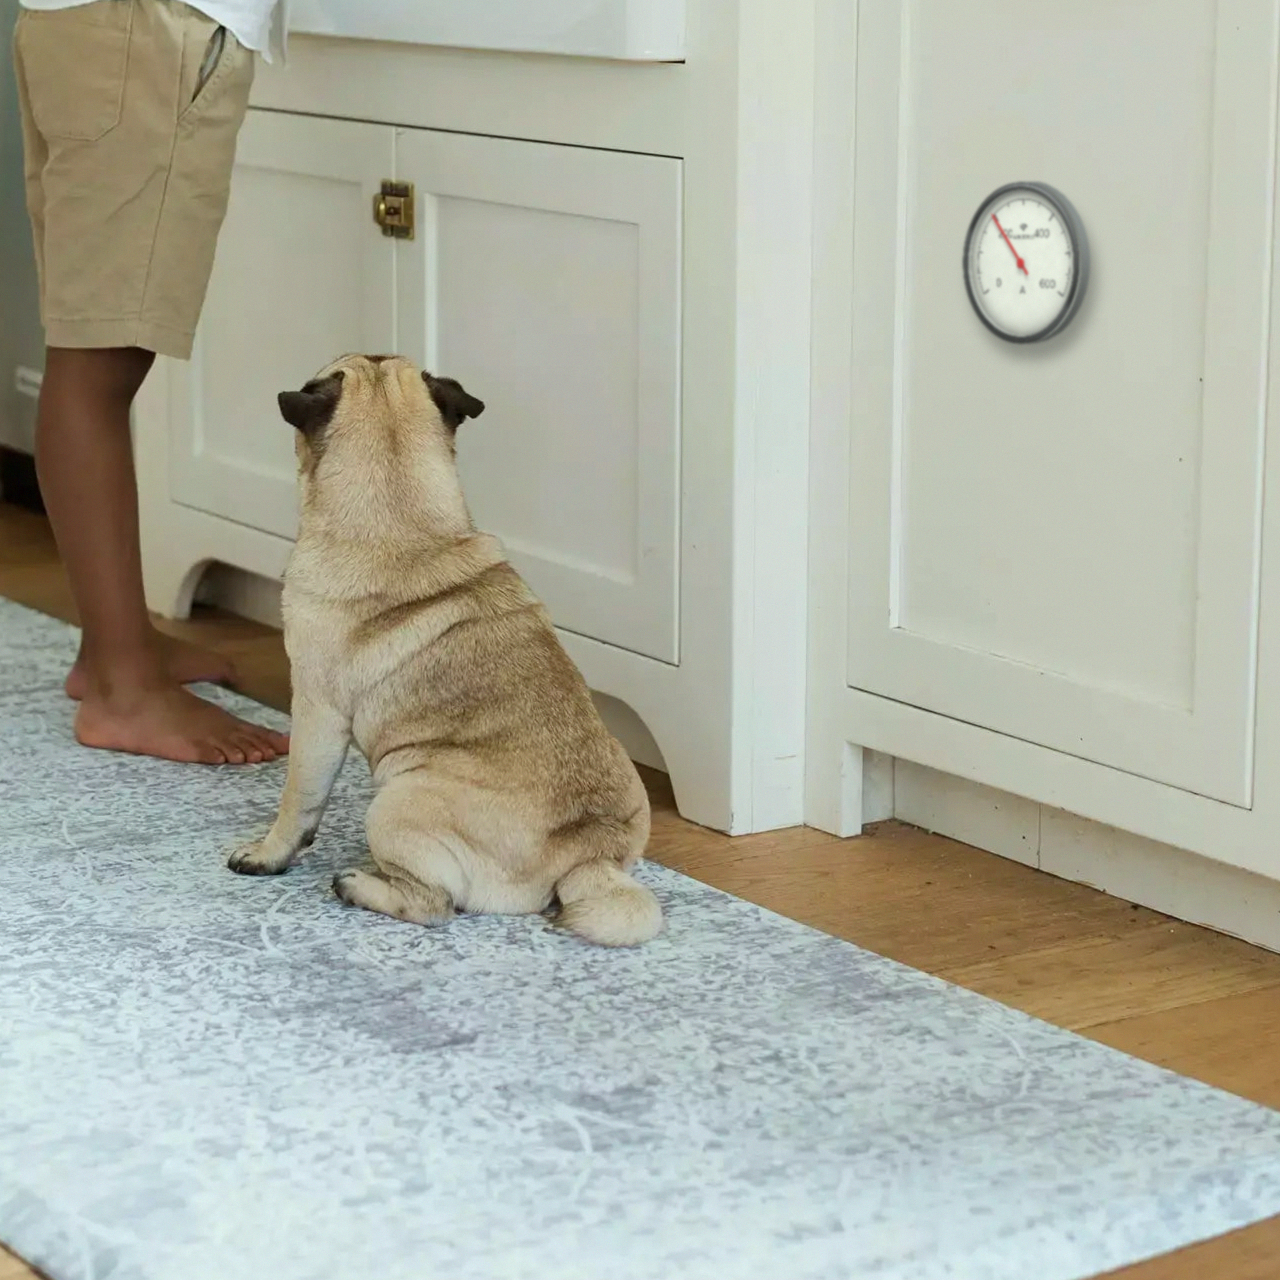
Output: 200,A
